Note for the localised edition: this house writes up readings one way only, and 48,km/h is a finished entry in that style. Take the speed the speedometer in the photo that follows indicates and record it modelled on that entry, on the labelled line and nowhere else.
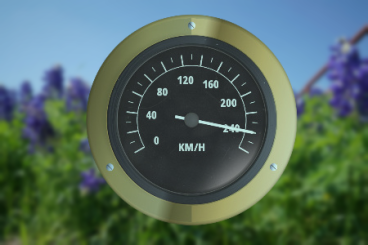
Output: 240,km/h
